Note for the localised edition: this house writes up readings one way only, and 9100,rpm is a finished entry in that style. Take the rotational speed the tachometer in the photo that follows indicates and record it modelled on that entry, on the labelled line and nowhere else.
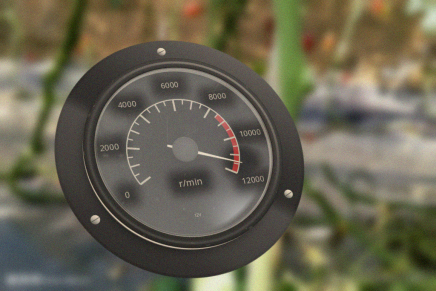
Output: 11500,rpm
